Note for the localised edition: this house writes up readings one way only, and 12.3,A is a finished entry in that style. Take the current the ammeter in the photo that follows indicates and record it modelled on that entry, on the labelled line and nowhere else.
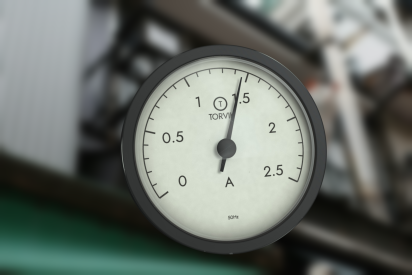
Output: 1.45,A
